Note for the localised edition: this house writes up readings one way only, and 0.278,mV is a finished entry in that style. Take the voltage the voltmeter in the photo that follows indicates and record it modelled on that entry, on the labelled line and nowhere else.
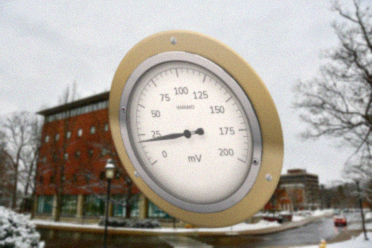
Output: 20,mV
